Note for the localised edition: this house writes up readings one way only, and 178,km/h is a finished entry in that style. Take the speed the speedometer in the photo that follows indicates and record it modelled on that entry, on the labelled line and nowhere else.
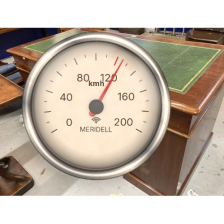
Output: 125,km/h
